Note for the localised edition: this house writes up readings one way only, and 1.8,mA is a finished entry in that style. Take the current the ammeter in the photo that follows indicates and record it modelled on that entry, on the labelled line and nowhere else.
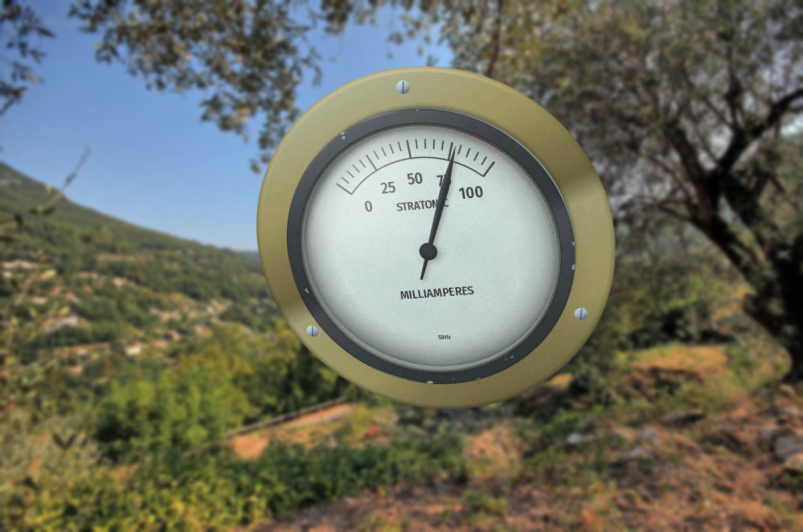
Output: 77.5,mA
